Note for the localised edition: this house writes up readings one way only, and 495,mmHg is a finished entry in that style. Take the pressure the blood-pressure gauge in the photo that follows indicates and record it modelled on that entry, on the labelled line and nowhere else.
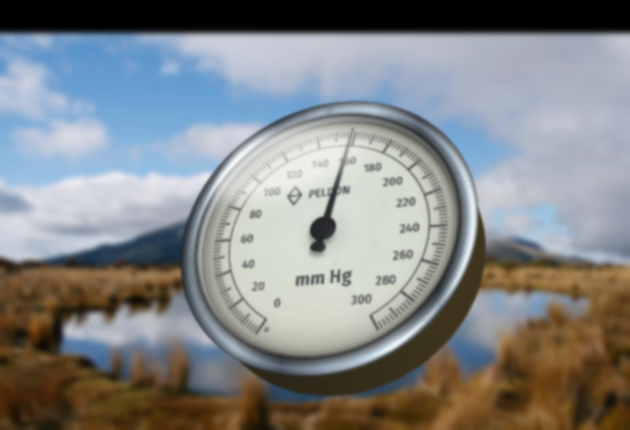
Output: 160,mmHg
